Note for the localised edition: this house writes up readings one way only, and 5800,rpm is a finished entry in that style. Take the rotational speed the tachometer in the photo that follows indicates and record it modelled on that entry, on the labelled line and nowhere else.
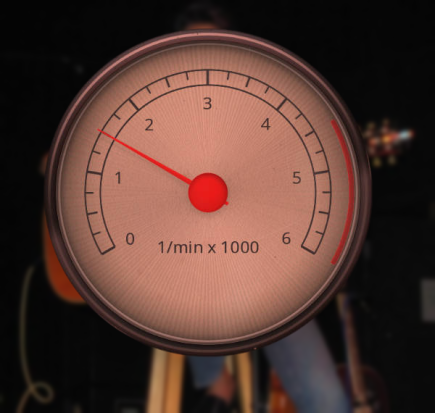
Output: 1500,rpm
